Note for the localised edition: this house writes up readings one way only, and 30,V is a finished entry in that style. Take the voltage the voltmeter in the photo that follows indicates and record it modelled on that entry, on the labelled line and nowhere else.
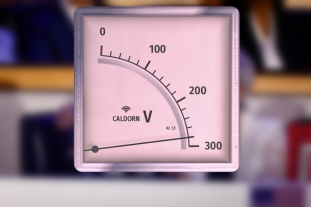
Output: 280,V
